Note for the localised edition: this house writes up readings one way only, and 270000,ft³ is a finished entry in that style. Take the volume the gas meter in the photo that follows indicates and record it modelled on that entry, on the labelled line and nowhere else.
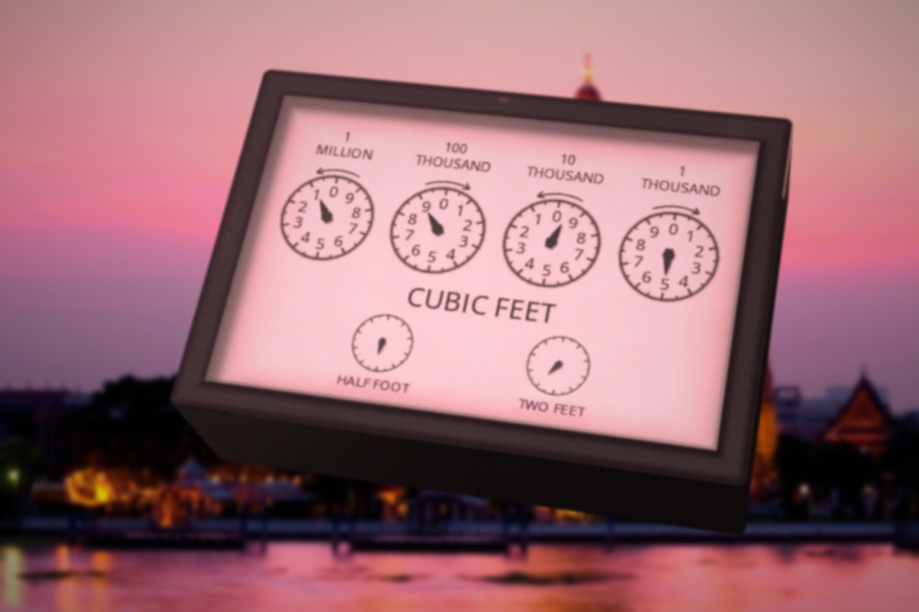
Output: 89500,ft³
